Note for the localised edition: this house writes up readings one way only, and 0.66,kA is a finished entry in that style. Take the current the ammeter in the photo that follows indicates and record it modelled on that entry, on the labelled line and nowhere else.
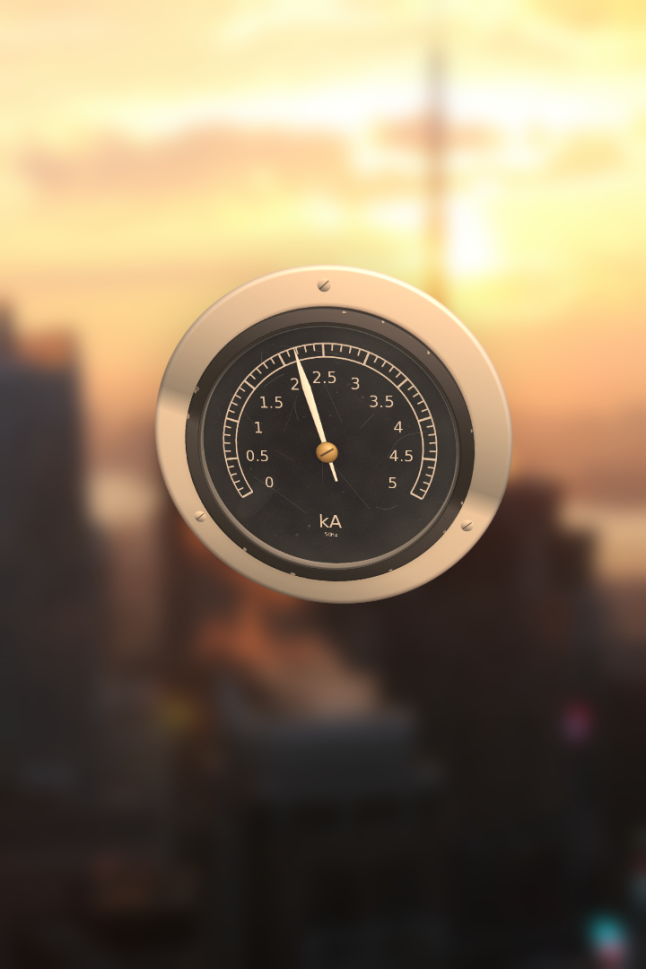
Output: 2.2,kA
